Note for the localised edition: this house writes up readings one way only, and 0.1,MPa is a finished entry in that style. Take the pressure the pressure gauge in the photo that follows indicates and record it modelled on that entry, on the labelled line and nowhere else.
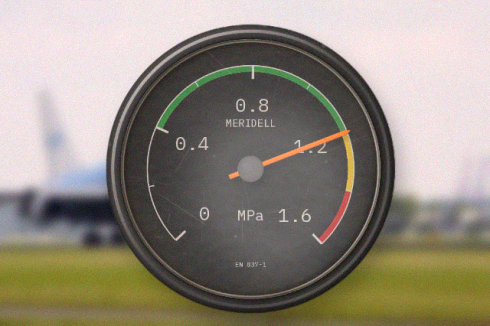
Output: 1.2,MPa
